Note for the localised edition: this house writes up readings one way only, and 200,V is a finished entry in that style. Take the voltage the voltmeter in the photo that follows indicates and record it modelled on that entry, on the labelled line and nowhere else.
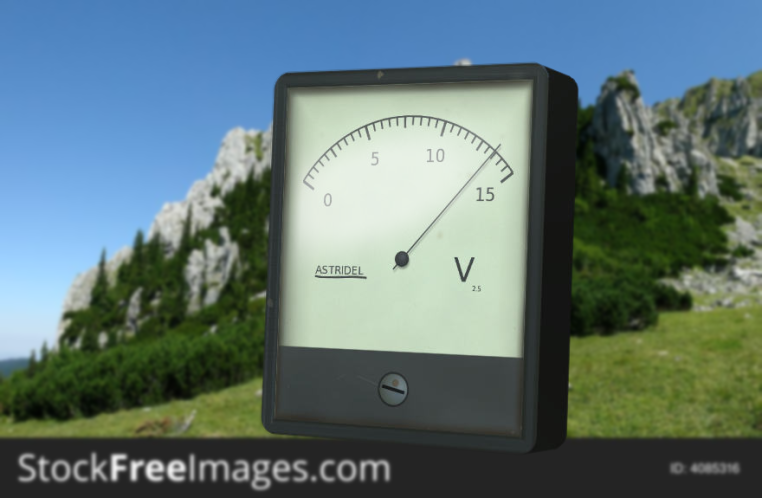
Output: 13.5,V
